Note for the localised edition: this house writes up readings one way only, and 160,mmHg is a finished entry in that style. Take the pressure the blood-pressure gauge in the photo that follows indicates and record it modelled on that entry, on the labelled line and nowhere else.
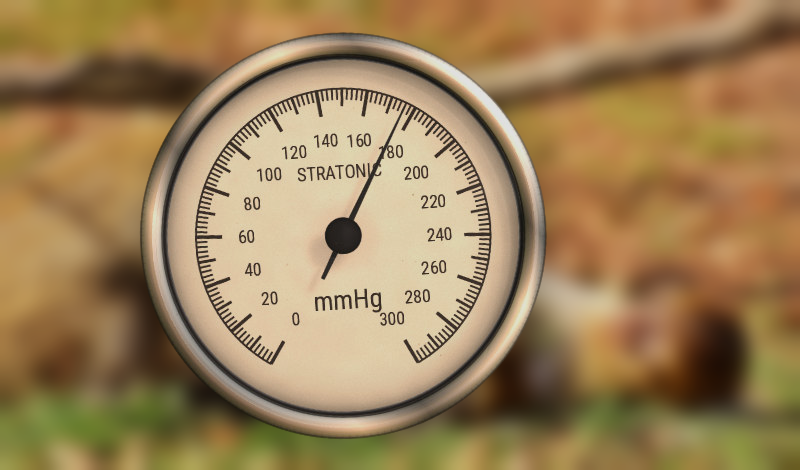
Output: 176,mmHg
